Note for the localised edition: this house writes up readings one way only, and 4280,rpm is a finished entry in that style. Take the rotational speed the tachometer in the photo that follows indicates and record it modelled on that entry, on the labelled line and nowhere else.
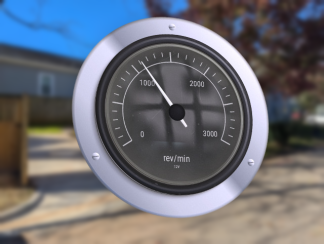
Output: 1100,rpm
